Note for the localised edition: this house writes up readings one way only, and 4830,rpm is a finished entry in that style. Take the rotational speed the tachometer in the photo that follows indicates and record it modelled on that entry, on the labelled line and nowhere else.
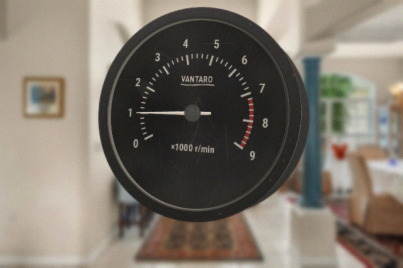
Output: 1000,rpm
